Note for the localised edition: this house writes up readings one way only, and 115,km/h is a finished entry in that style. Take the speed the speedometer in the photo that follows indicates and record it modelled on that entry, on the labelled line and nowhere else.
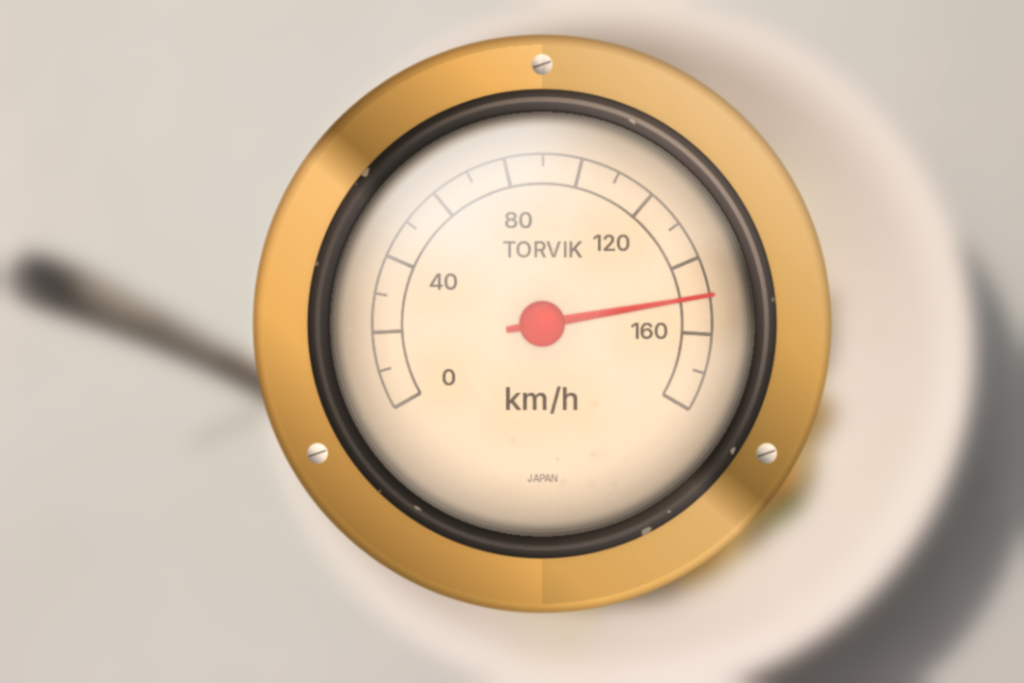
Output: 150,km/h
